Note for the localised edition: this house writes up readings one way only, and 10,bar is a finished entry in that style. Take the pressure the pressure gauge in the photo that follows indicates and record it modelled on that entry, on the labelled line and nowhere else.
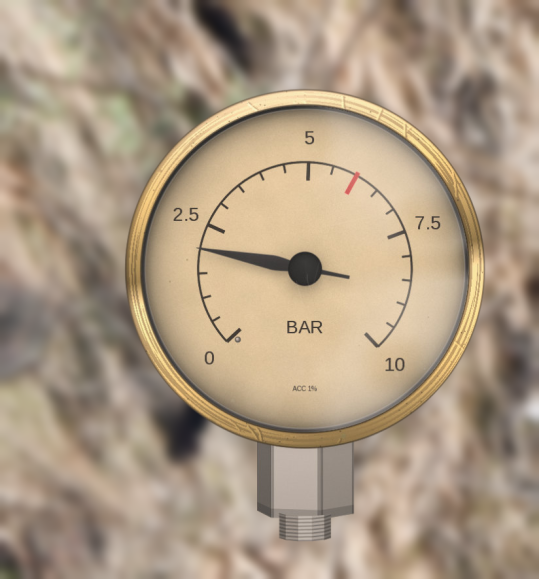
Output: 2,bar
